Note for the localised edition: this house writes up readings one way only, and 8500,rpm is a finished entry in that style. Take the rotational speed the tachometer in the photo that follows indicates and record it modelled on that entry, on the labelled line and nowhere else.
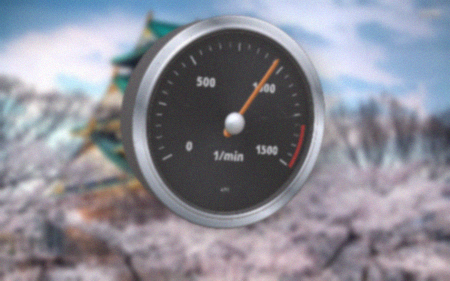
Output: 950,rpm
